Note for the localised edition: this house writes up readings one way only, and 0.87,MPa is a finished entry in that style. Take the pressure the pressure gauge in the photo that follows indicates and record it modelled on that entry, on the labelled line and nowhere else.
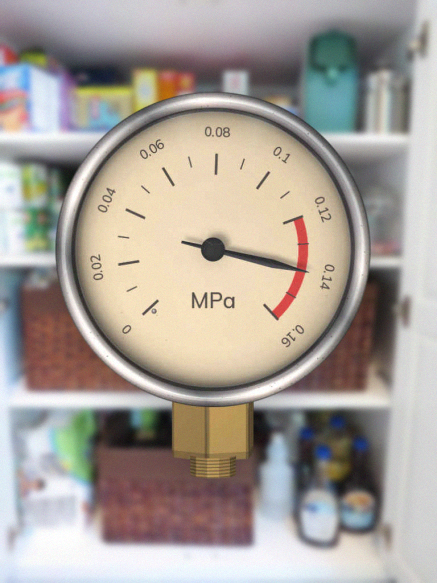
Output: 0.14,MPa
